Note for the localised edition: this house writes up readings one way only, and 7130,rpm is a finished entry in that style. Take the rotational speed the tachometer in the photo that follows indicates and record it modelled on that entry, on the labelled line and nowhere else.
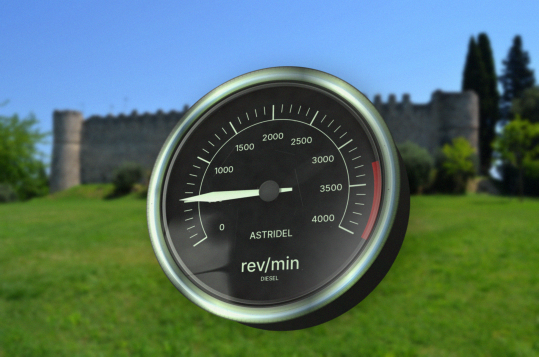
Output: 500,rpm
